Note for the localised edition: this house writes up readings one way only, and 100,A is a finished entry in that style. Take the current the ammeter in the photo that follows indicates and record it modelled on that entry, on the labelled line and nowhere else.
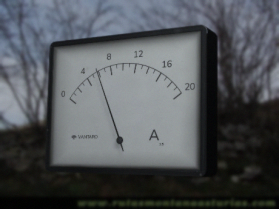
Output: 6,A
